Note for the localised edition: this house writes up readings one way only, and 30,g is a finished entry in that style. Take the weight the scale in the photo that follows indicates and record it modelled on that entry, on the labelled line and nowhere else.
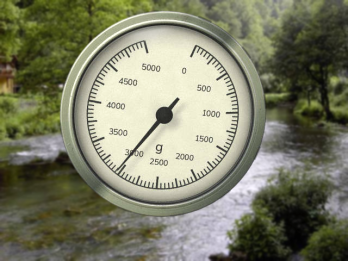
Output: 3050,g
